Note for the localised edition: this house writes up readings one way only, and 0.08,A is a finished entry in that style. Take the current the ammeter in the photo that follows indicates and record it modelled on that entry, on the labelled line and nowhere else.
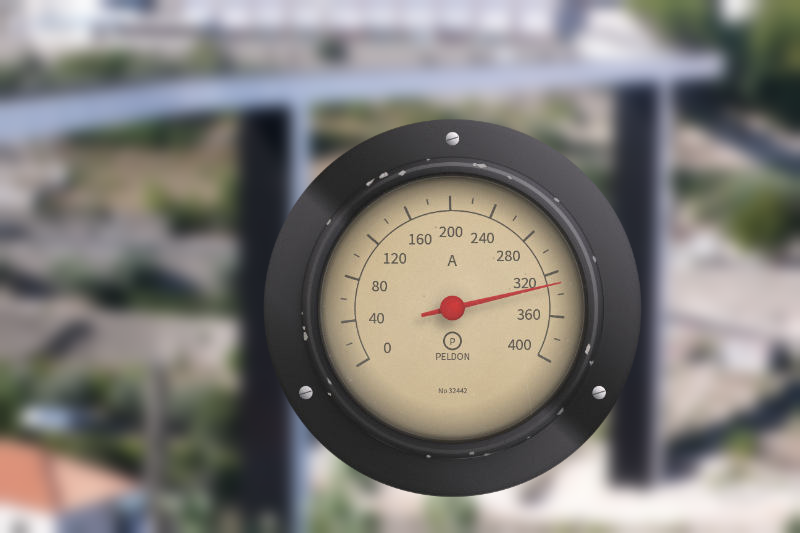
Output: 330,A
